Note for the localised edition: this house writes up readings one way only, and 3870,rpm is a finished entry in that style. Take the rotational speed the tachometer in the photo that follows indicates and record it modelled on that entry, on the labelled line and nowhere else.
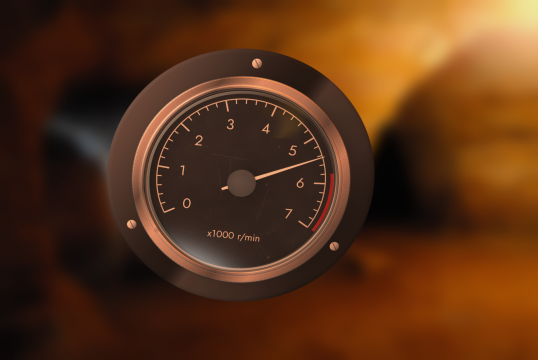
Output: 5400,rpm
